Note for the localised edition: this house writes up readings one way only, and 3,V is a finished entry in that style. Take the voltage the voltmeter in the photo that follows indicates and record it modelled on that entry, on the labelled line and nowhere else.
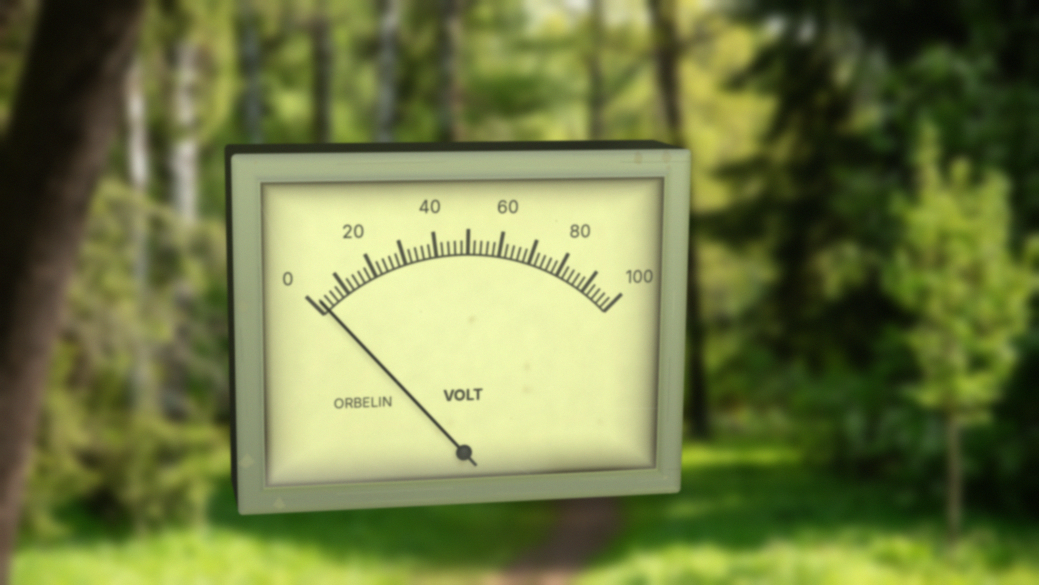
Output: 2,V
